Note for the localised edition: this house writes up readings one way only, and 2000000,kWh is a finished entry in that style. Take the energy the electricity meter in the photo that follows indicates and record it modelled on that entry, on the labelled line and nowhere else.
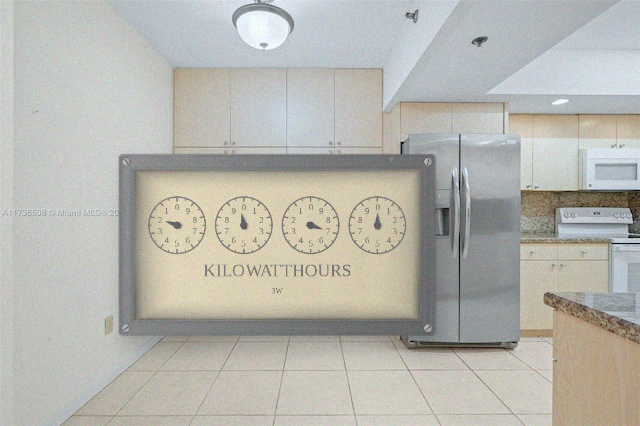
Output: 1970,kWh
